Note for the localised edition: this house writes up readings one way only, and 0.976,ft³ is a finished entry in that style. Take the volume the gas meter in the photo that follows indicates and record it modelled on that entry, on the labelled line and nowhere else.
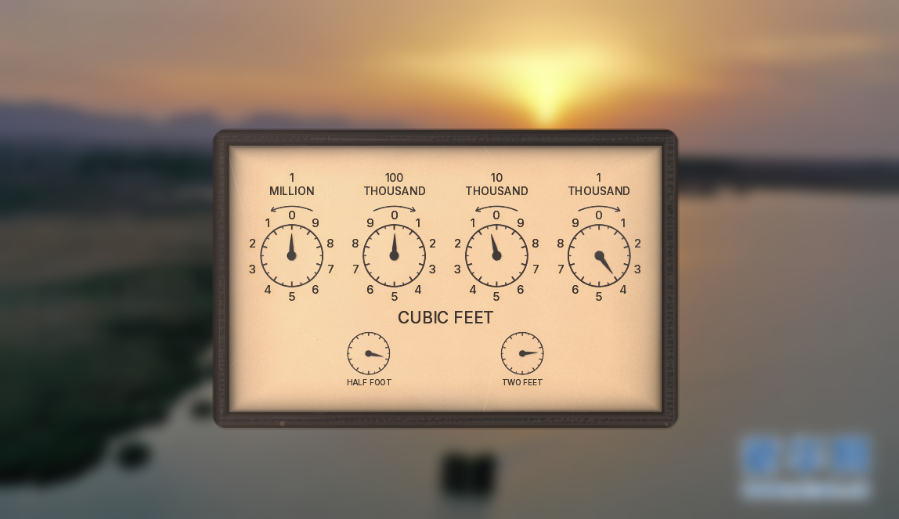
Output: 400,ft³
